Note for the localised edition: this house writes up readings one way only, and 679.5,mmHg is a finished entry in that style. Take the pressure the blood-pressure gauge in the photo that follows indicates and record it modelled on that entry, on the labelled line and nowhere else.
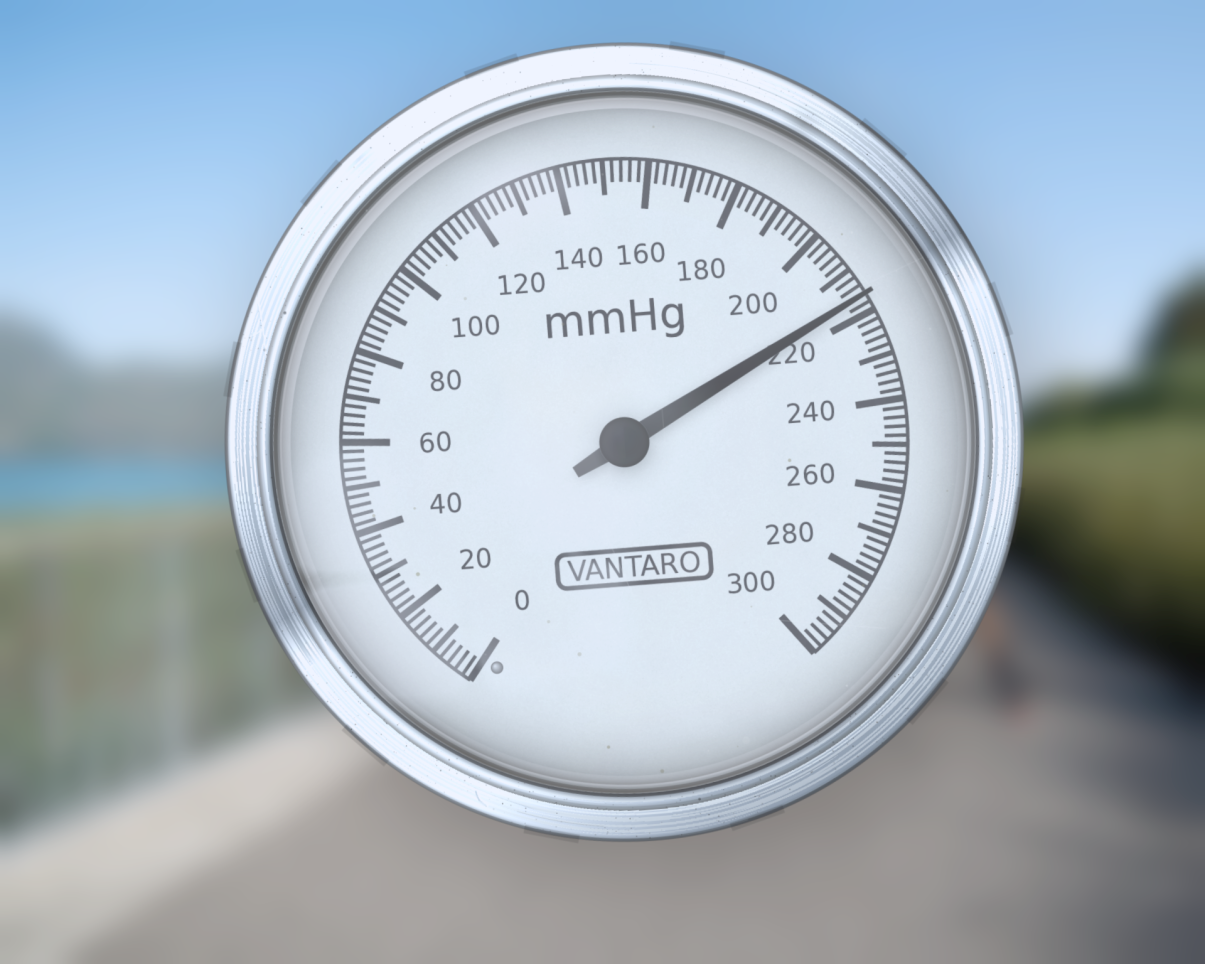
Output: 216,mmHg
